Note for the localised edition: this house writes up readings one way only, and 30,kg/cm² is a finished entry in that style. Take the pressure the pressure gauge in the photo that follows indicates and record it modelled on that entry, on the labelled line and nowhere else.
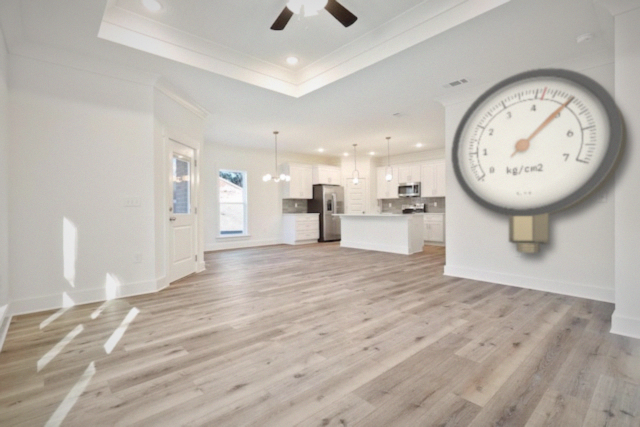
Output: 5,kg/cm²
